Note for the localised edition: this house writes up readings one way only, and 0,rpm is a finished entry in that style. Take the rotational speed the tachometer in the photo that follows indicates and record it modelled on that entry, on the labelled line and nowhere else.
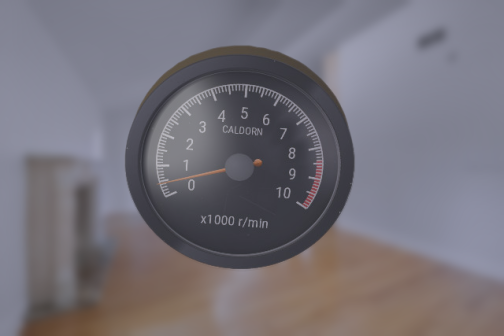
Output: 500,rpm
